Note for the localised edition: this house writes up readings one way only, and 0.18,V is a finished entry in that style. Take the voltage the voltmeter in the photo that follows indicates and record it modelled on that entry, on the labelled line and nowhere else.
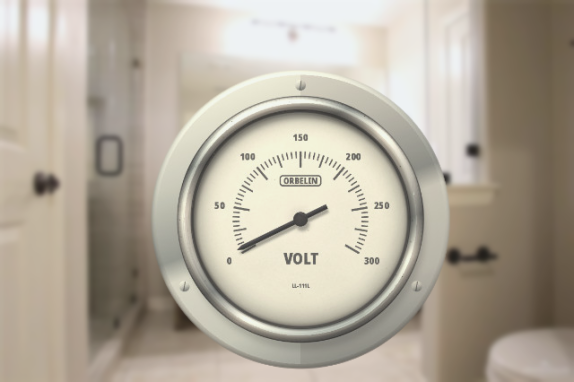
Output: 5,V
